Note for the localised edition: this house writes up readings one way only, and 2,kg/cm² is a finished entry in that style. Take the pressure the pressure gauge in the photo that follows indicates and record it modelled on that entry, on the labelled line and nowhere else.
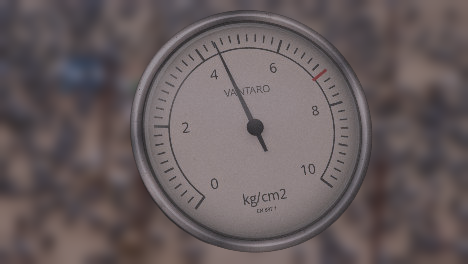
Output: 4.4,kg/cm²
